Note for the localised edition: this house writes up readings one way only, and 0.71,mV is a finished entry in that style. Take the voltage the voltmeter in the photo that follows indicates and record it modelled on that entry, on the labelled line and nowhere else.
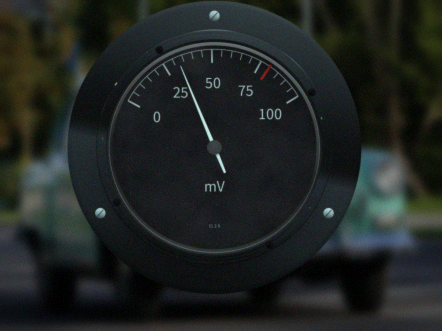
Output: 32.5,mV
